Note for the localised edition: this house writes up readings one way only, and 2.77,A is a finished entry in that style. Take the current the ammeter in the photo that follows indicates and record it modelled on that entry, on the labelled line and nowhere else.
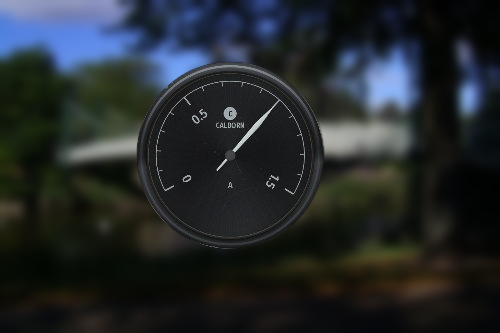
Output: 1,A
